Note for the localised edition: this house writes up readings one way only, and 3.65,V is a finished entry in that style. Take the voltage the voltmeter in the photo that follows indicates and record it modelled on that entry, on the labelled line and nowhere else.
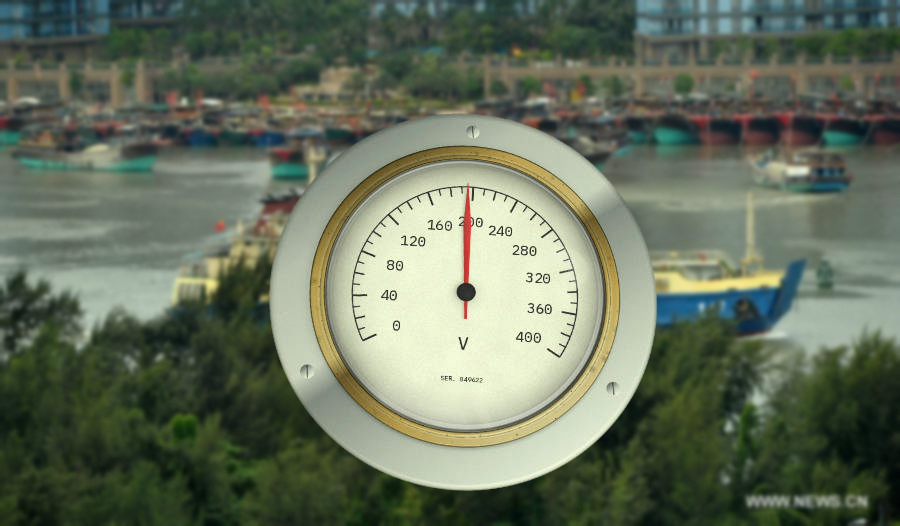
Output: 195,V
